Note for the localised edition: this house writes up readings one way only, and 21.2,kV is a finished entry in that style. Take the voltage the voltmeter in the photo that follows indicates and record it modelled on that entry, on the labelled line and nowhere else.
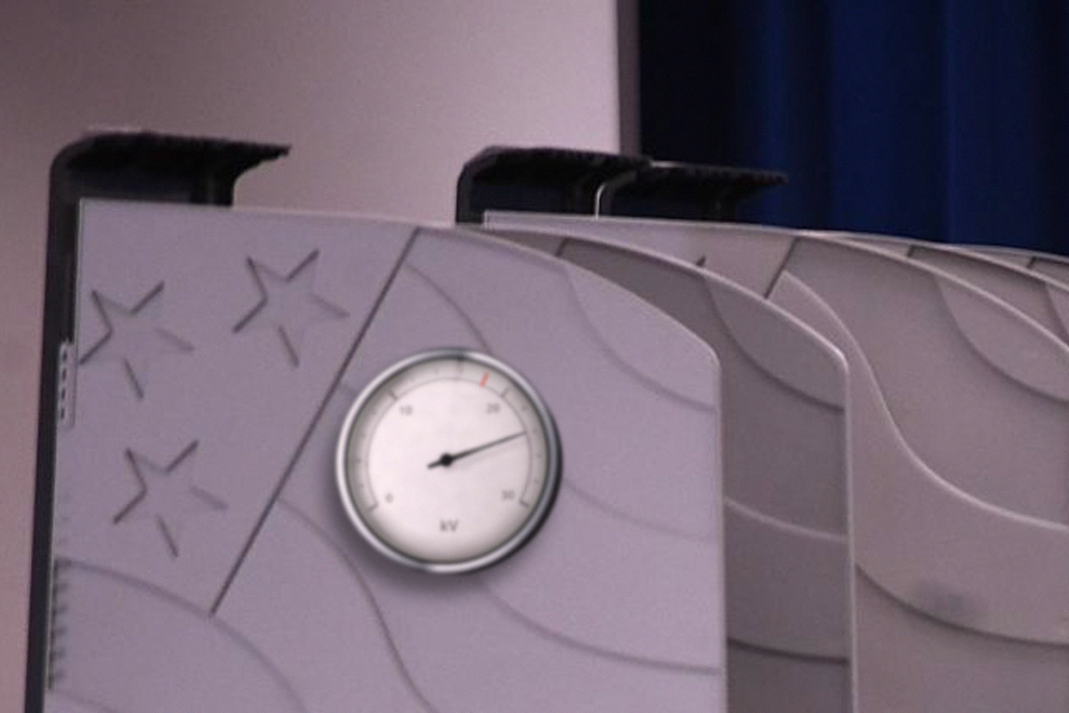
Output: 24,kV
